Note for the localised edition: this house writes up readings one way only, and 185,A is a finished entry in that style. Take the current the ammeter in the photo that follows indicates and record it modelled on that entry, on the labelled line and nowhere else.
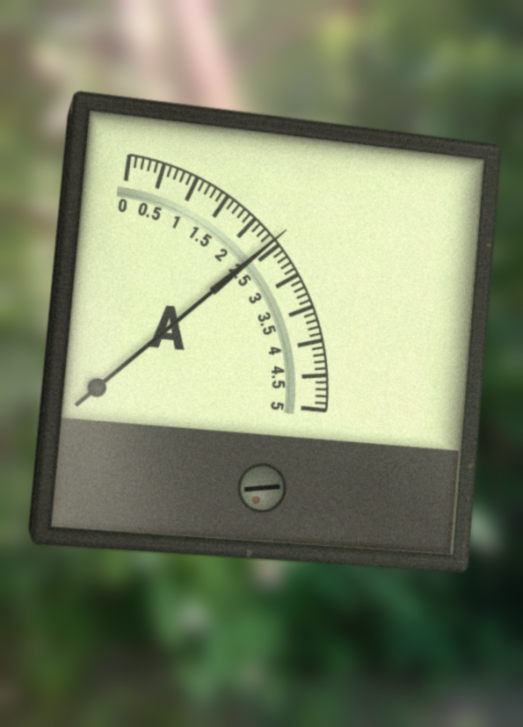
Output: 2.4,A
